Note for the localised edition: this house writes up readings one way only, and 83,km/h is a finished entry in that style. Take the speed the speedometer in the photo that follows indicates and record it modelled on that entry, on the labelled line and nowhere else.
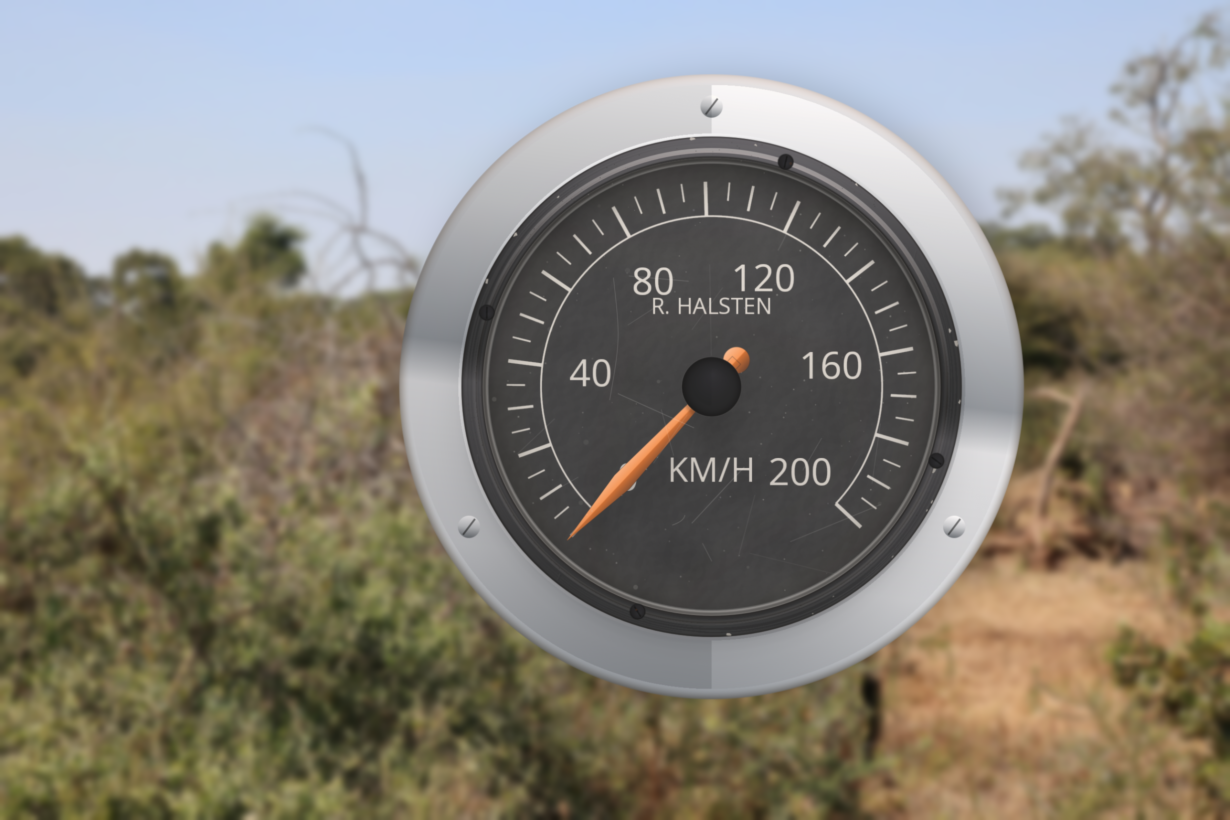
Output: 0,km/h
